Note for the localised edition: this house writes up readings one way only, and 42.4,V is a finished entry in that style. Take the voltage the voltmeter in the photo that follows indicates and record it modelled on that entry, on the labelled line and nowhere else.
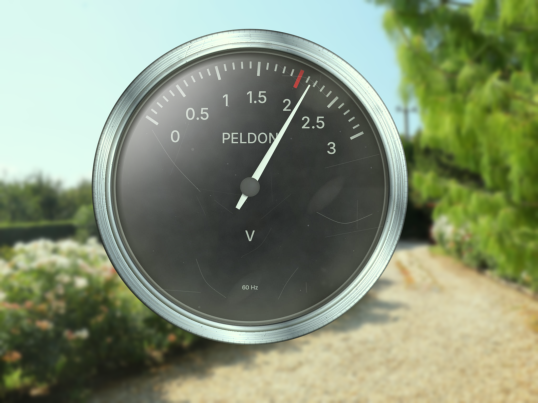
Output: 2.15,V
